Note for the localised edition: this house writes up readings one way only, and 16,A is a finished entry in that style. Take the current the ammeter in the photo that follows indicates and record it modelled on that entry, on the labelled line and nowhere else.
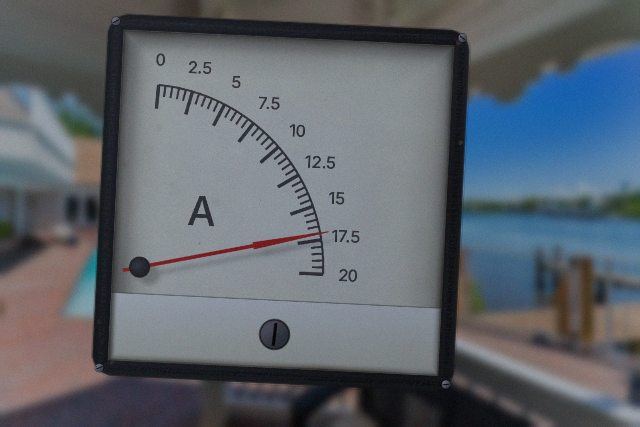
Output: 17,A
